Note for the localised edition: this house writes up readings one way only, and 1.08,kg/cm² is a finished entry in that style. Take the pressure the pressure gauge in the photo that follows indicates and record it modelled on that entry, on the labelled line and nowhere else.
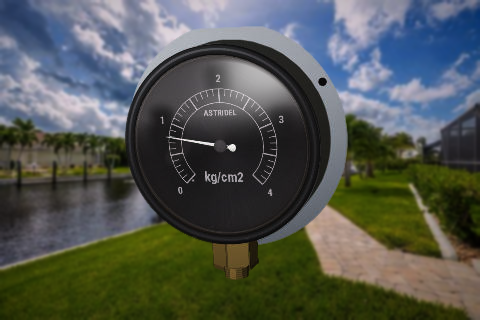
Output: 0.8,kg/cm²
